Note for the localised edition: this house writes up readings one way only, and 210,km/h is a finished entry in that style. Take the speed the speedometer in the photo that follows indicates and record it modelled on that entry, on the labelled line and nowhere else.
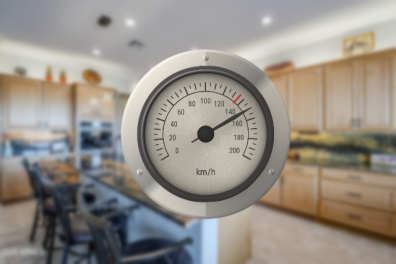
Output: 150,km/h
